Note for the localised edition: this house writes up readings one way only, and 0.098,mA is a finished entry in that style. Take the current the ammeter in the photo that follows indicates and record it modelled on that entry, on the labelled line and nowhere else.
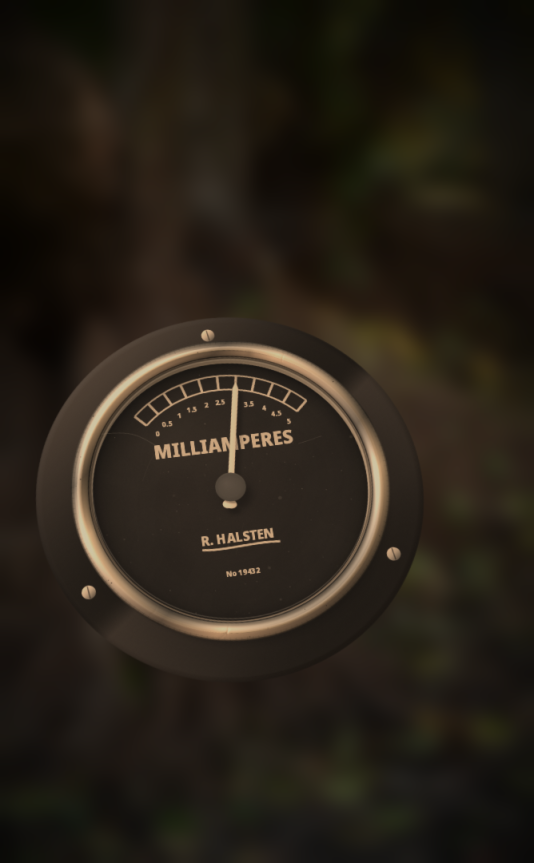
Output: 3,mA
